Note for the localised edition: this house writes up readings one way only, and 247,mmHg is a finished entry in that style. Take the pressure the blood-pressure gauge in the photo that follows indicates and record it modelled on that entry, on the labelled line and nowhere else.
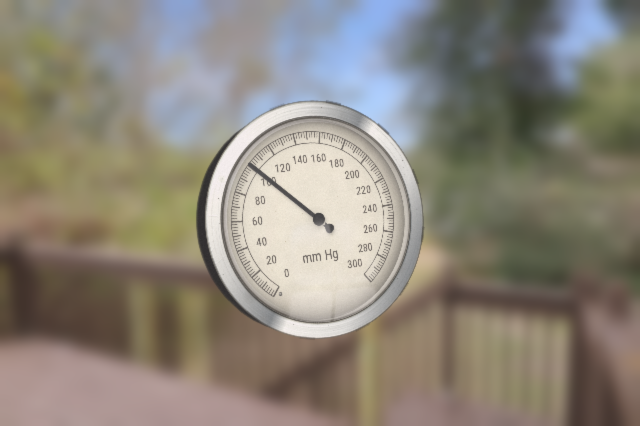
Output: 100,mmHg
